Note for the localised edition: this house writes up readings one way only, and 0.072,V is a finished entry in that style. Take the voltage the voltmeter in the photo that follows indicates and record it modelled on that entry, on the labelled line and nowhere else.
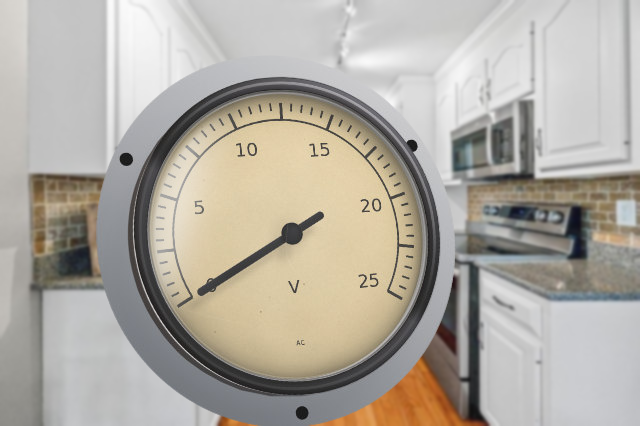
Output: 0,V
